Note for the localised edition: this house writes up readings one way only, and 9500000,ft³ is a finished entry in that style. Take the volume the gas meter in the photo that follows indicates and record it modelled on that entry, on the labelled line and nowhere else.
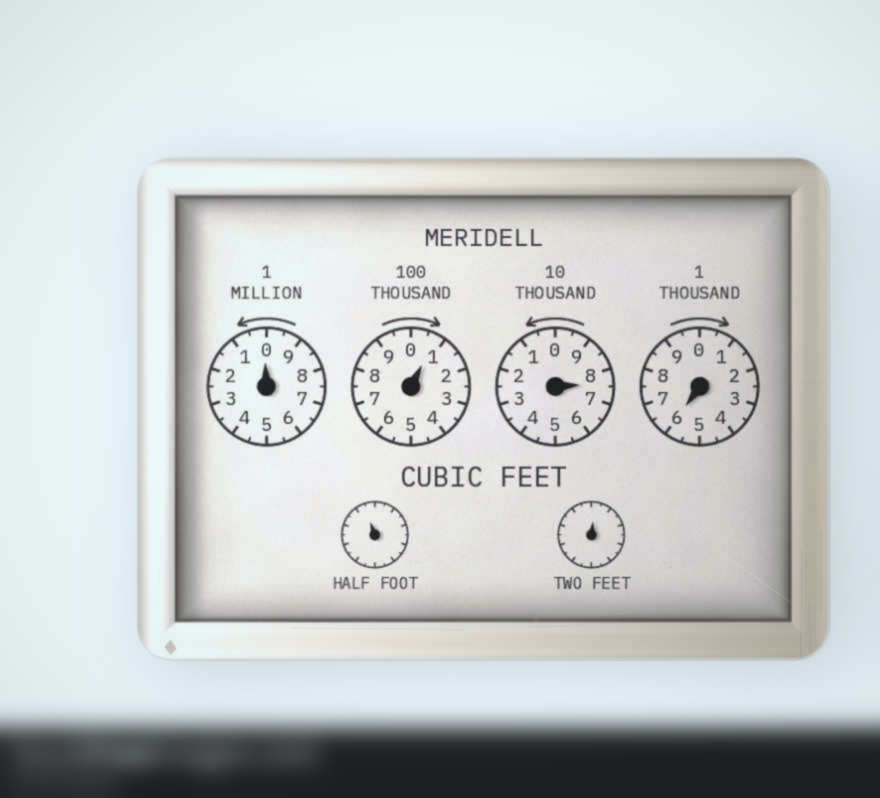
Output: 7600,ft³
